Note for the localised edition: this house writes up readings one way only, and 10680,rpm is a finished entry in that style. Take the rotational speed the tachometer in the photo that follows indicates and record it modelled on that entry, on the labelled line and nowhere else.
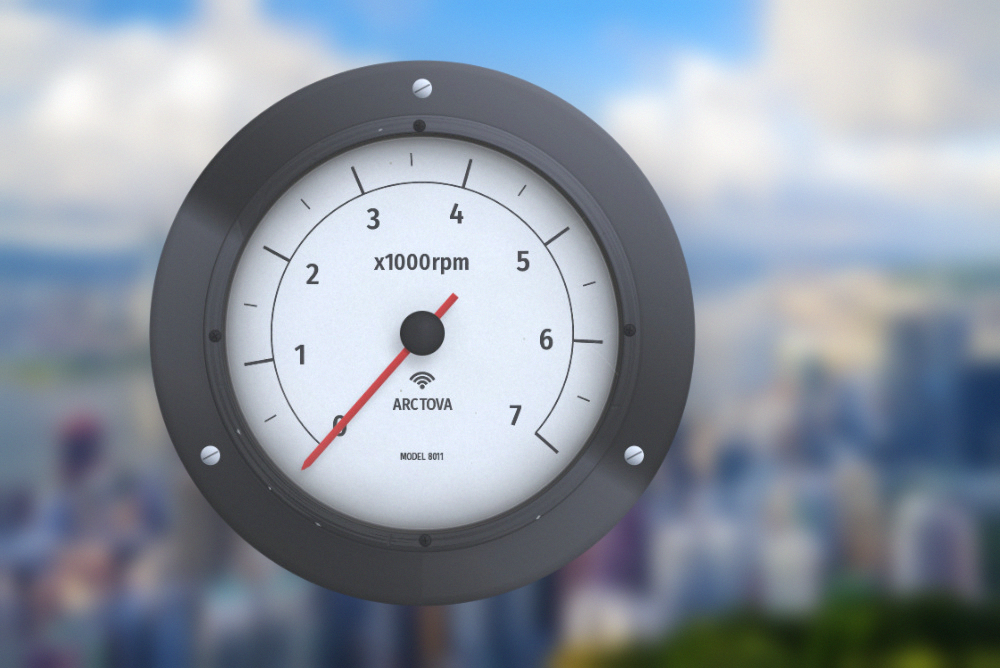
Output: 0,rpm
